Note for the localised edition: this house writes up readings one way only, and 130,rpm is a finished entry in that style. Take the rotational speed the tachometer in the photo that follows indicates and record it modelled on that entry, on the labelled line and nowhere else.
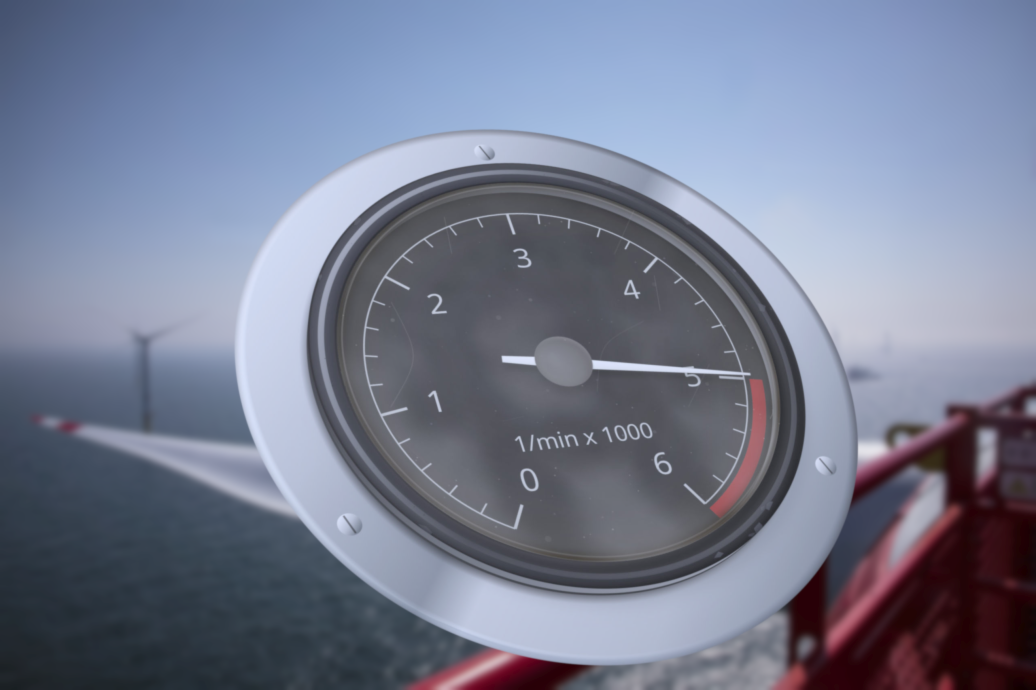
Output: 5000,rpm
